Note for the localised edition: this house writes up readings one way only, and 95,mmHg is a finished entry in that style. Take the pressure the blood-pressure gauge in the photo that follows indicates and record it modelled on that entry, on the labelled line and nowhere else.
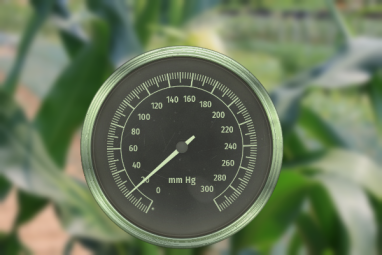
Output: 20,mmHg
